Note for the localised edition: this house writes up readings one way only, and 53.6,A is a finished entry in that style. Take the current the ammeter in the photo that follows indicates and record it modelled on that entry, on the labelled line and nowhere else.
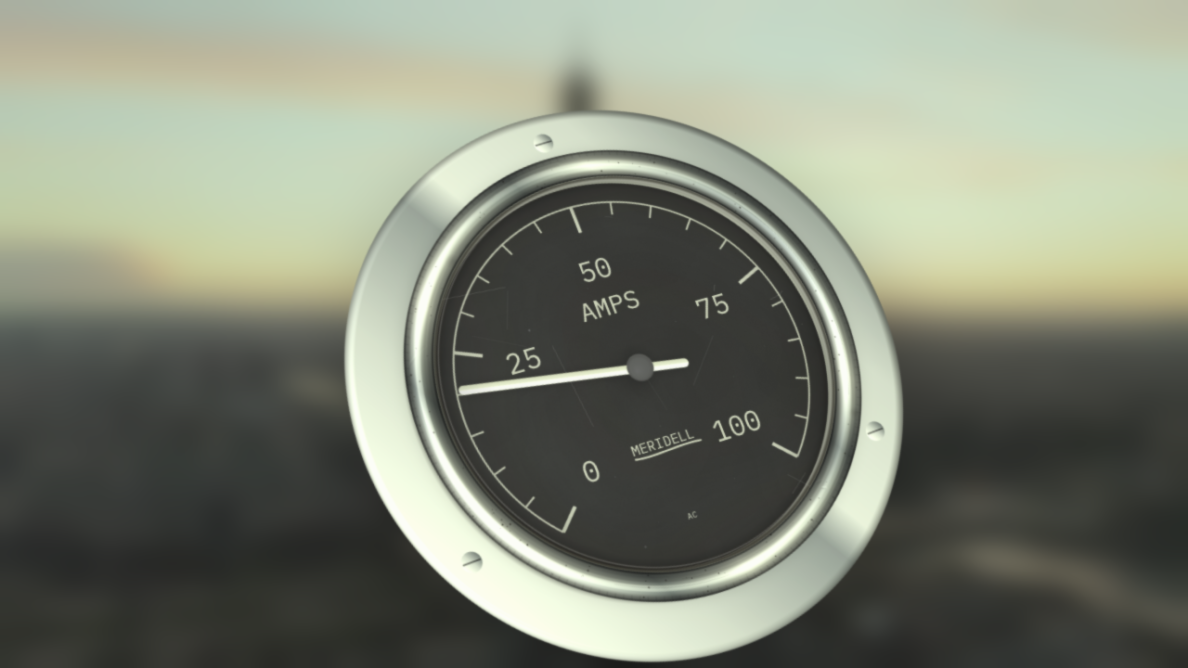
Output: 20,A
